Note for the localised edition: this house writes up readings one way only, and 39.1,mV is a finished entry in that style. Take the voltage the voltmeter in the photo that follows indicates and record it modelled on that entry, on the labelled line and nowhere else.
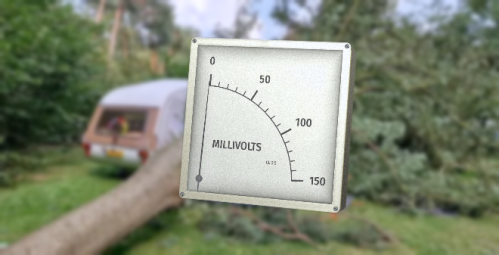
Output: 0,mV
